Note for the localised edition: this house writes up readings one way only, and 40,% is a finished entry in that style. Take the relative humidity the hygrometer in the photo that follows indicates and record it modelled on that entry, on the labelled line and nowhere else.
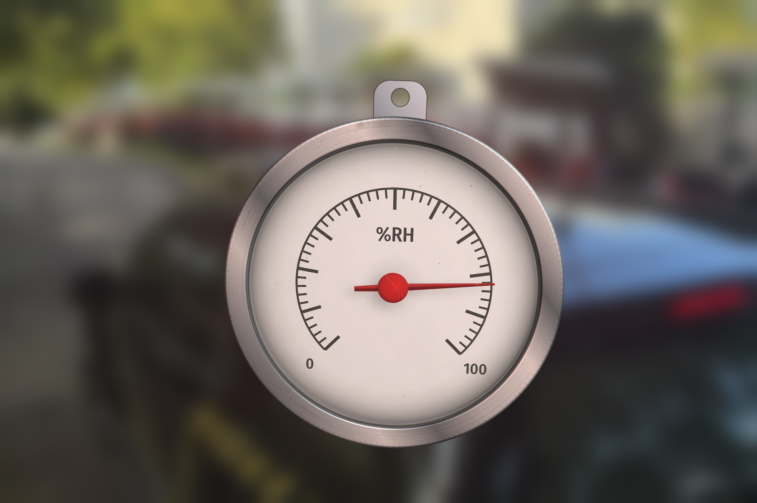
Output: 82,%
